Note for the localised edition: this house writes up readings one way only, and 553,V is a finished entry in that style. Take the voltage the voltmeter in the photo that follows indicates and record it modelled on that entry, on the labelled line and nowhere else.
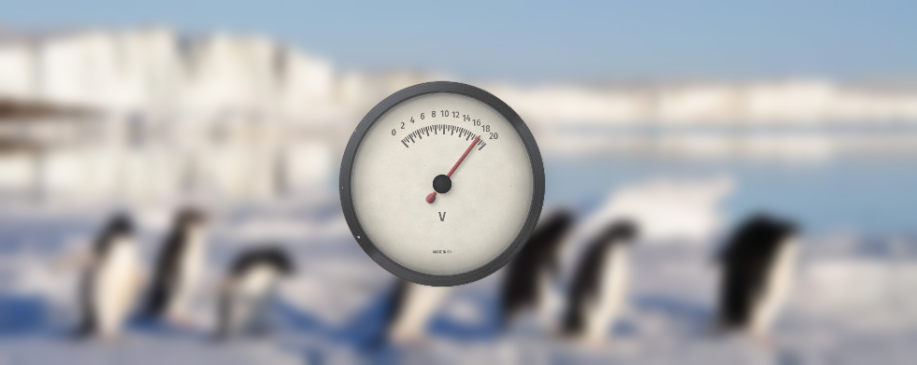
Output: 18,V
